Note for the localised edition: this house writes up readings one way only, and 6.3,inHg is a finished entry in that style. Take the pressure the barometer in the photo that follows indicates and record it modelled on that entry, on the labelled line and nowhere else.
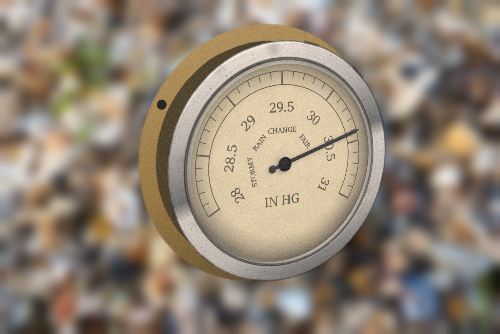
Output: 30.4,inHg
